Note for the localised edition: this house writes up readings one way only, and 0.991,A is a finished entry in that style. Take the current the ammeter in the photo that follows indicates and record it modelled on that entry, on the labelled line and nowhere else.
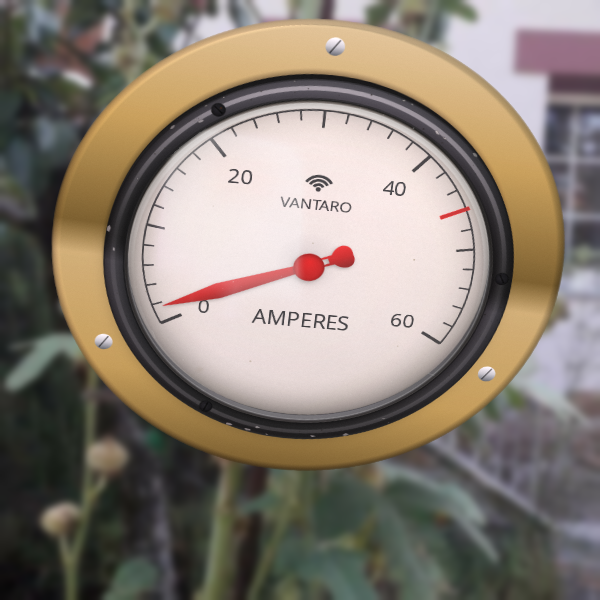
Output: 2,A
